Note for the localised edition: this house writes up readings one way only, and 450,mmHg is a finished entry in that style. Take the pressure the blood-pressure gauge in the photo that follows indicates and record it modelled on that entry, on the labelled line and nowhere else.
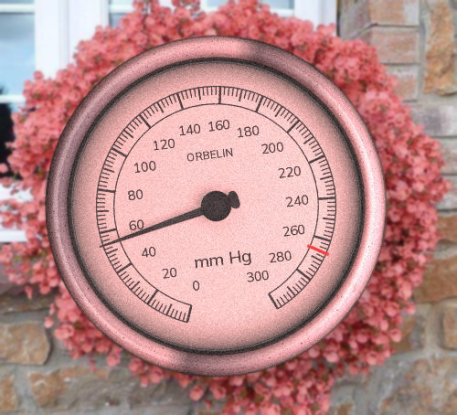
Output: 54,mmHg
